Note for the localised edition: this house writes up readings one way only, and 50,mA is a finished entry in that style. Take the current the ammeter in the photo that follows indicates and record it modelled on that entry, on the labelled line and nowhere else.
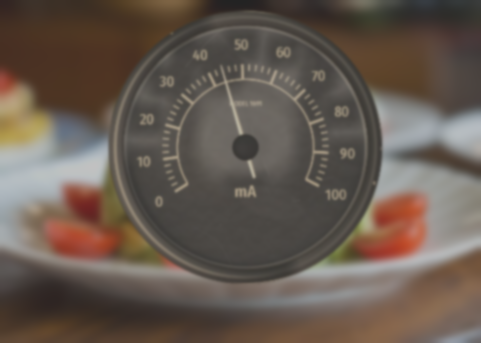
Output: 44,mA
